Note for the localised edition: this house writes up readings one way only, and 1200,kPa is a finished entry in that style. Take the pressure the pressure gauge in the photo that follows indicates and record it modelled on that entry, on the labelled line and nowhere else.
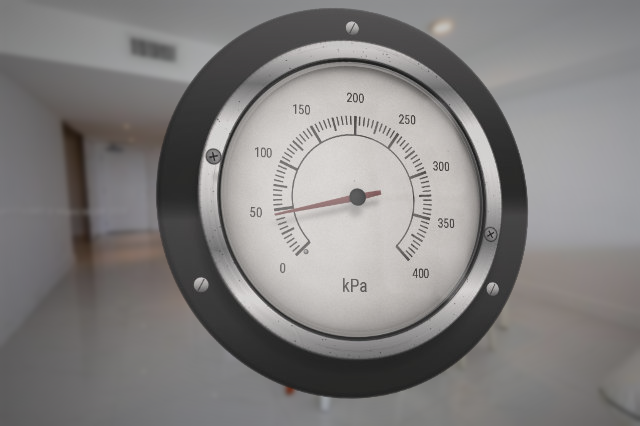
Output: 45,kPa
